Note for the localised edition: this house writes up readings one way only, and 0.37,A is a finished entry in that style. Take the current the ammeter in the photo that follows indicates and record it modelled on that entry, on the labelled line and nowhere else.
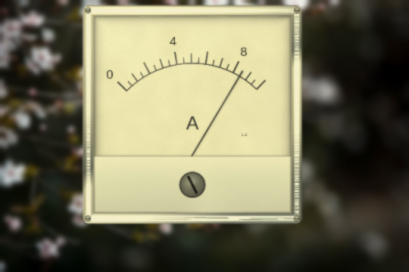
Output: 8.5,A
